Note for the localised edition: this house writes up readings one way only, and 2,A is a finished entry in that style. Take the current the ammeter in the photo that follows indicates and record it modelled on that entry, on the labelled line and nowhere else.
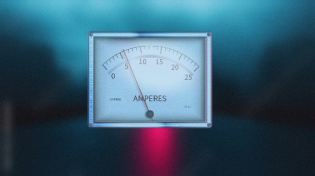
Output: 6,A
